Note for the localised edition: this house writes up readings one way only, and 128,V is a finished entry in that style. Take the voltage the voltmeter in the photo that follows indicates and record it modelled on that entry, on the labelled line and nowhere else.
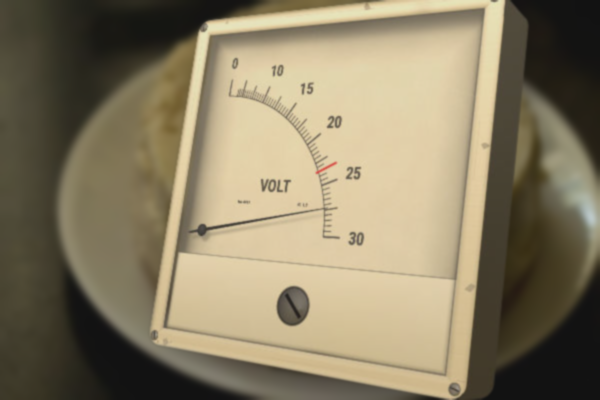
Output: 27.5,V
